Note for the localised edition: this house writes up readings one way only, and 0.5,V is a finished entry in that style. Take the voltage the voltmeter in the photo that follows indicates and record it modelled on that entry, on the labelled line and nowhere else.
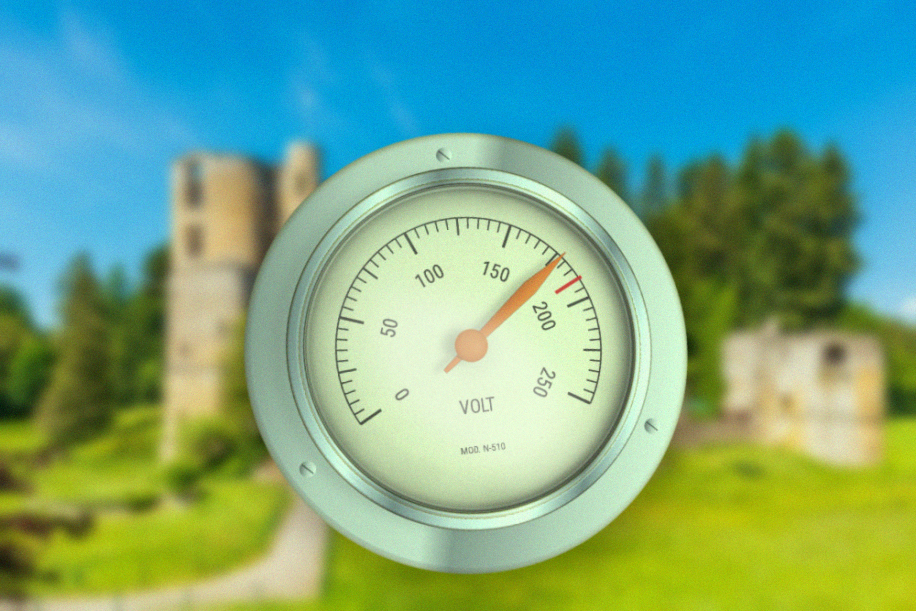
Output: 177.5,V
